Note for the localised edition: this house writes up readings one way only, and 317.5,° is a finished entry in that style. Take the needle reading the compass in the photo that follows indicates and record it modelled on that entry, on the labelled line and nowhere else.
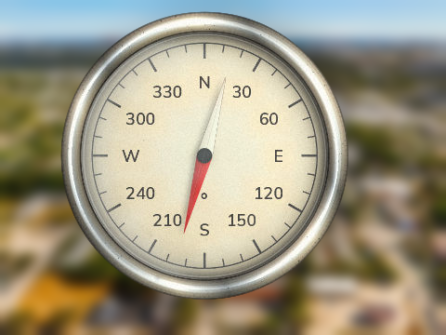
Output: 195,°
